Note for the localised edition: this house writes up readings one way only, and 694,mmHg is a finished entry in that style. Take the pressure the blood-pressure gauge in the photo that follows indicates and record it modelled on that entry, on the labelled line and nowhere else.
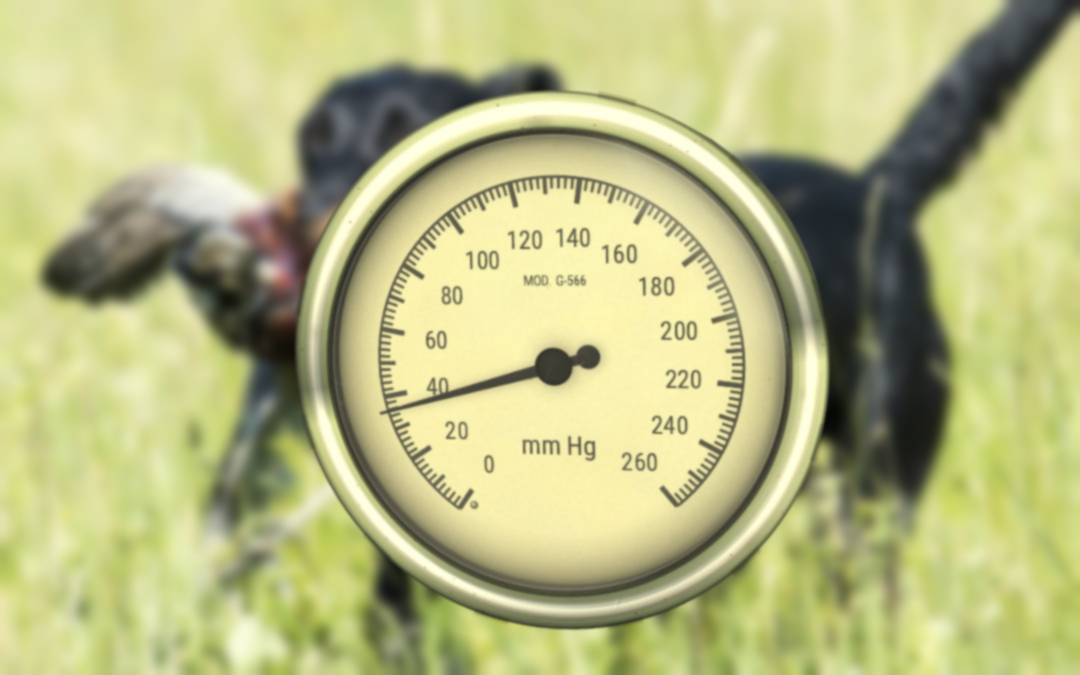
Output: 36,mmHg
